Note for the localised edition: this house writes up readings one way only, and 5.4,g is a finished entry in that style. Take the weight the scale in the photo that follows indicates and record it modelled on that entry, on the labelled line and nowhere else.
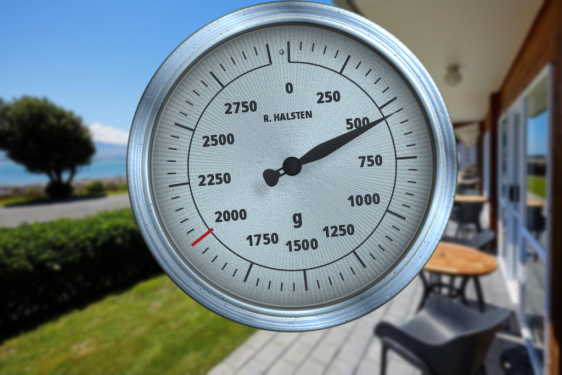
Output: 550,g
